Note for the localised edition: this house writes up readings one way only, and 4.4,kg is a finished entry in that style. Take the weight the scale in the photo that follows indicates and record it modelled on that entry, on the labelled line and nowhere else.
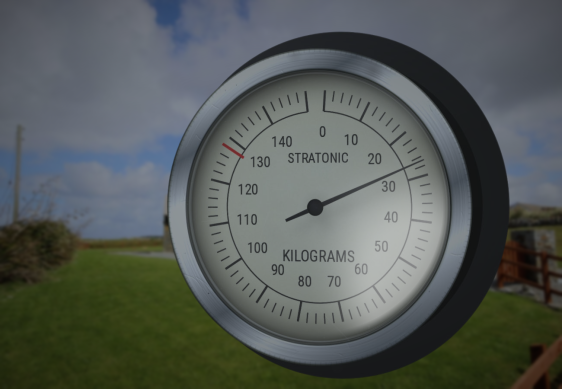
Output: 27,kg
